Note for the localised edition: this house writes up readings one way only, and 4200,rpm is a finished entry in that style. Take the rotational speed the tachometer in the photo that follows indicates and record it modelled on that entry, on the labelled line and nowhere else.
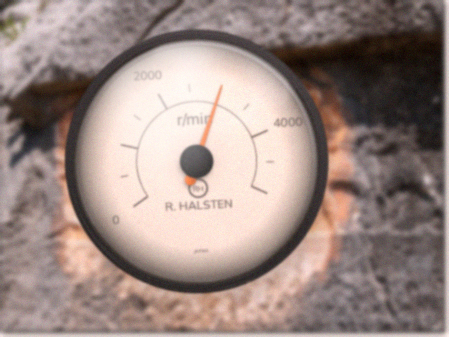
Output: 3000,rpm
